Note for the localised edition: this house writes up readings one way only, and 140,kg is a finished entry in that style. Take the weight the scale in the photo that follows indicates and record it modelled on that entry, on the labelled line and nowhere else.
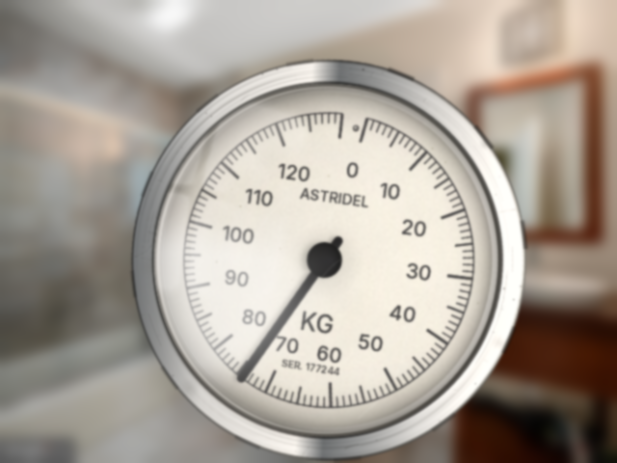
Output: 74,kg
